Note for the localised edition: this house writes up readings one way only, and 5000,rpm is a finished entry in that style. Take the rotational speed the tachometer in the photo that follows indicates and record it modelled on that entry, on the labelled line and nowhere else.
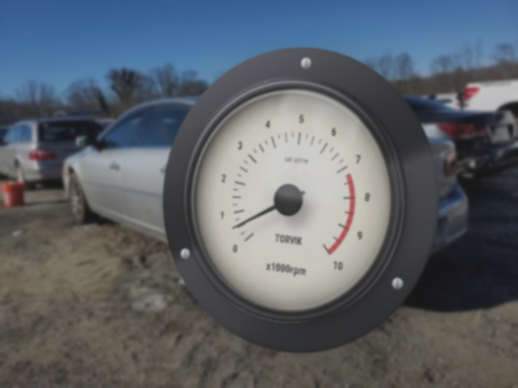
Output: 500,rpm
